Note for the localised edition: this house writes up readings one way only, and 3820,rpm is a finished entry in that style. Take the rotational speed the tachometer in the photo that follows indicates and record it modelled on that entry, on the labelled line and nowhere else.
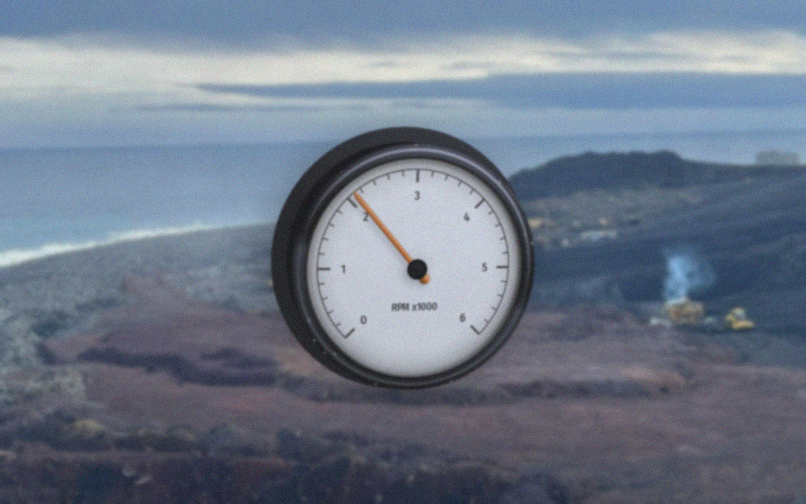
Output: 2100,rpm
